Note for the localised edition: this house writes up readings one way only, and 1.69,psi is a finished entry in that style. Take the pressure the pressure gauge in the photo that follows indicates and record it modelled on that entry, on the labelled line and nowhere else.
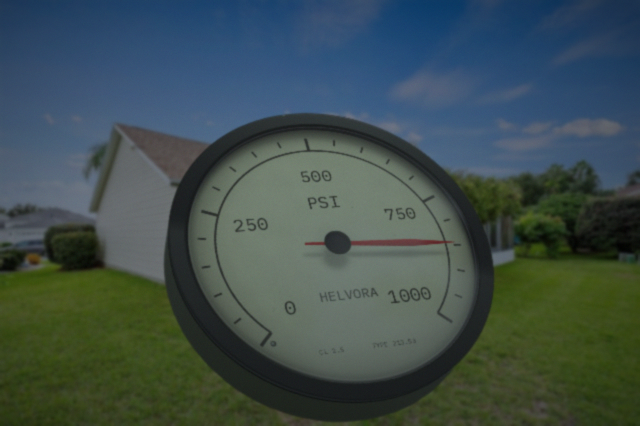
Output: 850,psi
